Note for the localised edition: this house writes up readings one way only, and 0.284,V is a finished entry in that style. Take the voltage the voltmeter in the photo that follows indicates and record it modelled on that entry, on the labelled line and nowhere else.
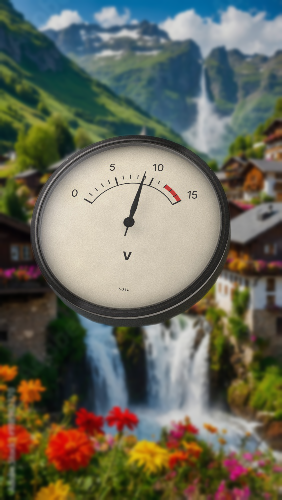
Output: 9,V
